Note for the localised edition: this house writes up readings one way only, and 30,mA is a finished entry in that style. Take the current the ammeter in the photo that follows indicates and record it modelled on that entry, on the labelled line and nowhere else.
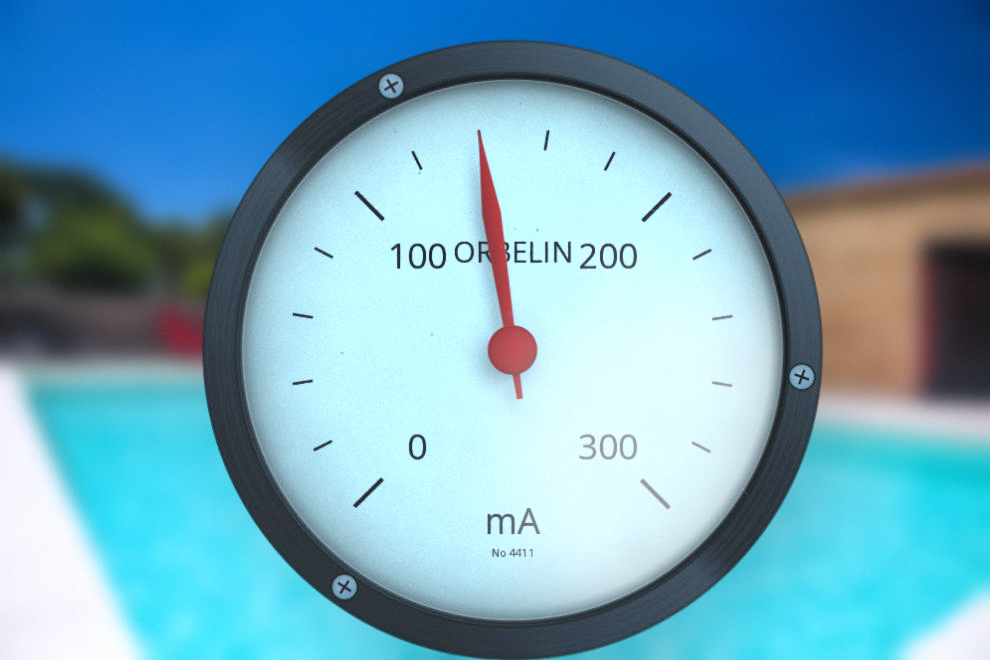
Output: 140,mA
